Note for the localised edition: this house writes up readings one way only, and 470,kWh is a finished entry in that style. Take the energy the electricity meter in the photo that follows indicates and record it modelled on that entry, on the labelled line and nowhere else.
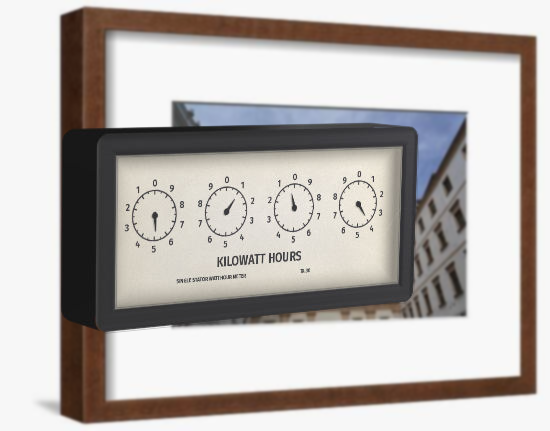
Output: 5104,kWh
